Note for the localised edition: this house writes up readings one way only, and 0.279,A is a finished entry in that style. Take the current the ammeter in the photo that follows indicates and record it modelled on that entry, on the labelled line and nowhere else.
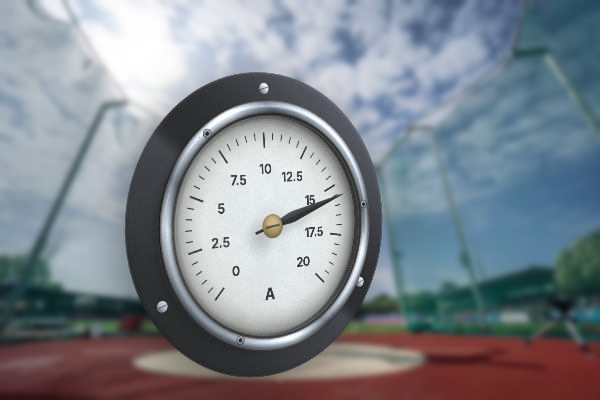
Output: 15.5,A
